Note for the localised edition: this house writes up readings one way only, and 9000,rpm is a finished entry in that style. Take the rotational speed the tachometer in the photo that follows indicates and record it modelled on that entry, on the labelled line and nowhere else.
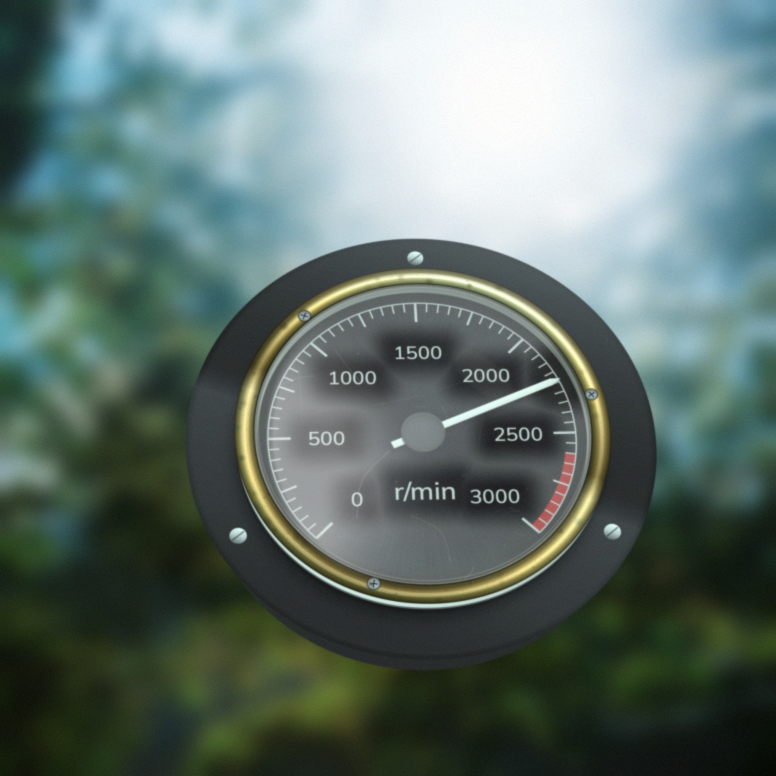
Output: 2250,rpm
